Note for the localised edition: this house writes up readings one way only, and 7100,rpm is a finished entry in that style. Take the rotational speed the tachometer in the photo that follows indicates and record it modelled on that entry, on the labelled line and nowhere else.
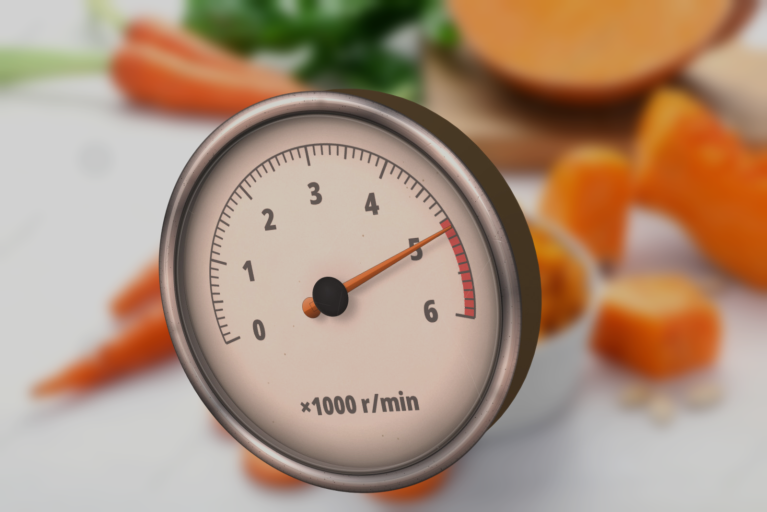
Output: 5000,rpm
